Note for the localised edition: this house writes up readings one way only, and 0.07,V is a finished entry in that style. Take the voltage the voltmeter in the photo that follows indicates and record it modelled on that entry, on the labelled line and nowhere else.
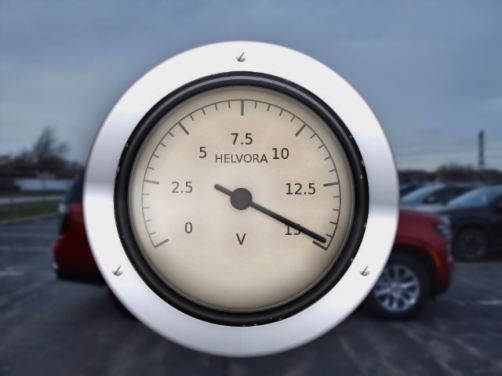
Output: 14.75,V
